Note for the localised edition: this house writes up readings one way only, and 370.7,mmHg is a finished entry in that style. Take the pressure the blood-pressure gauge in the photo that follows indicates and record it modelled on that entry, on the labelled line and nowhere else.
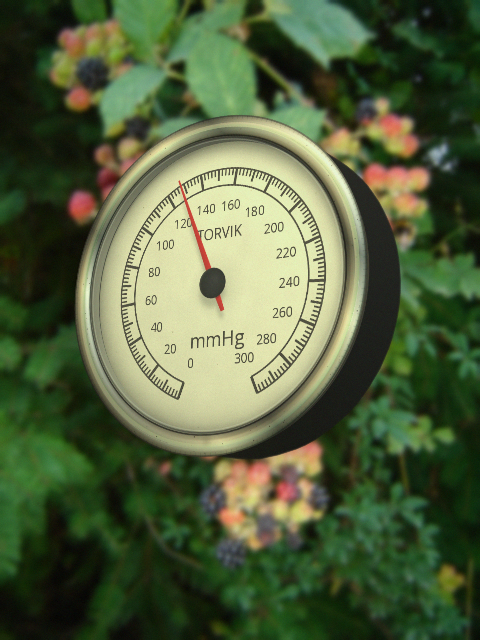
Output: 130,mmHg
